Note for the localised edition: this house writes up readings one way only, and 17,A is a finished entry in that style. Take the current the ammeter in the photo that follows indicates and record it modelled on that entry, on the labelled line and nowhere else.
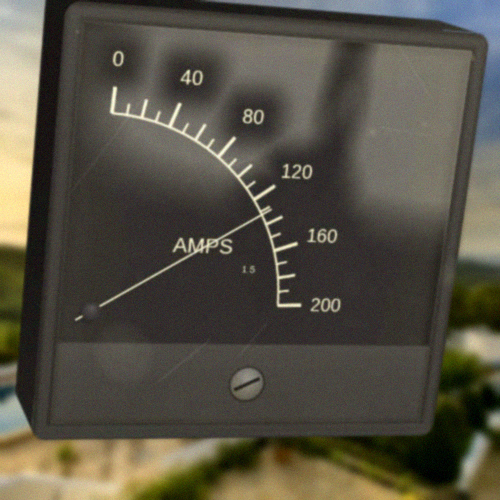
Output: 130,A
